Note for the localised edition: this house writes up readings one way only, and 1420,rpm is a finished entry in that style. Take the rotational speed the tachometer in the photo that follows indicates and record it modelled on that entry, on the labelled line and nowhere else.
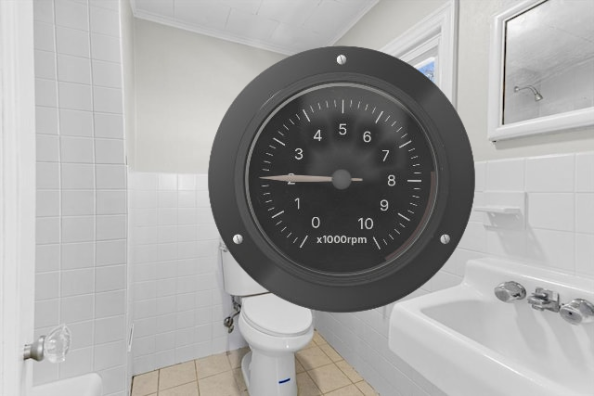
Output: 2000,rpm
